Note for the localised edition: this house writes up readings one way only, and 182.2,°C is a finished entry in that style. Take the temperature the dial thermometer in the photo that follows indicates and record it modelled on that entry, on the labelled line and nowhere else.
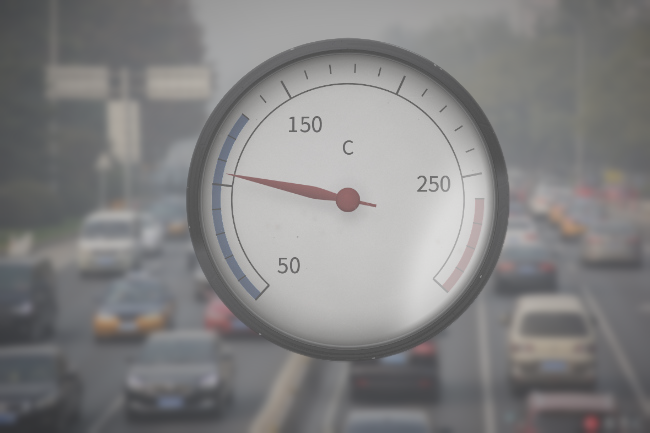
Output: 105,°C
